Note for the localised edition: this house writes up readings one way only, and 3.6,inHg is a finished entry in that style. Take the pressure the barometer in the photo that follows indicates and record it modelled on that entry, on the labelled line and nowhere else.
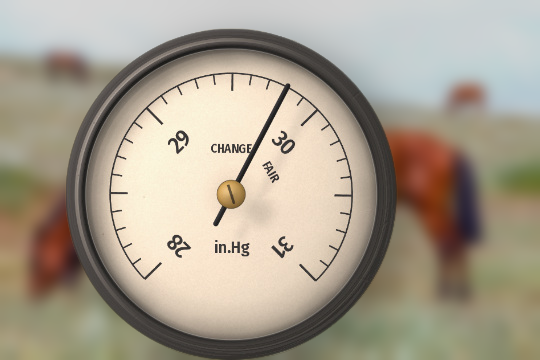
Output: 29.8,inHg
